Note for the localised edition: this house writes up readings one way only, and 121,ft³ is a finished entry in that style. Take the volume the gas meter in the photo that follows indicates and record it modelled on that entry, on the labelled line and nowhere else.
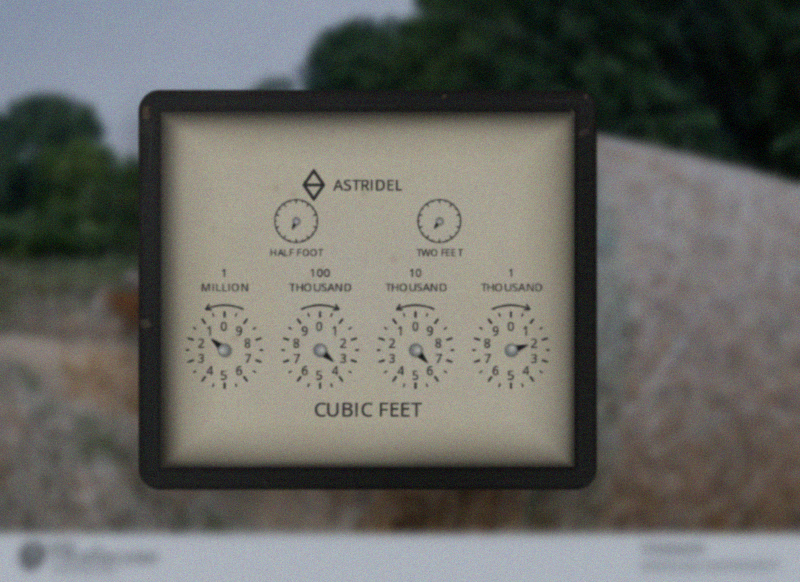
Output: 136200,ft³
